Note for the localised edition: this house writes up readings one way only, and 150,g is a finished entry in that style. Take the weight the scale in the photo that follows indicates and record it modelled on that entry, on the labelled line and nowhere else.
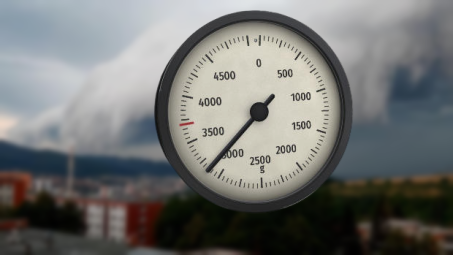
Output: 3150,g
